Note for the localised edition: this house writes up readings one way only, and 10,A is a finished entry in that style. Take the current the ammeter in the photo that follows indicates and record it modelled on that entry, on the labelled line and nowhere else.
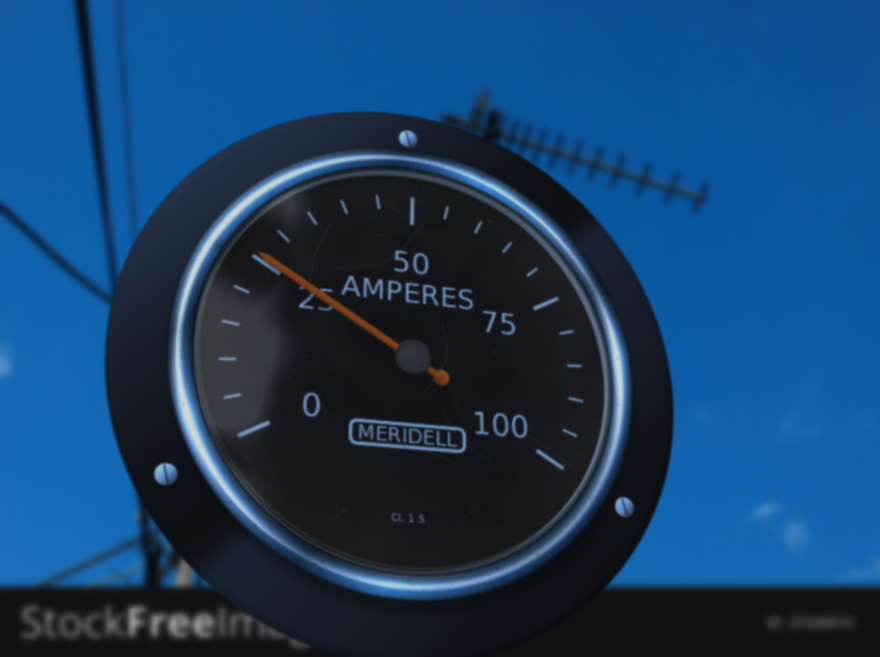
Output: 25,A
